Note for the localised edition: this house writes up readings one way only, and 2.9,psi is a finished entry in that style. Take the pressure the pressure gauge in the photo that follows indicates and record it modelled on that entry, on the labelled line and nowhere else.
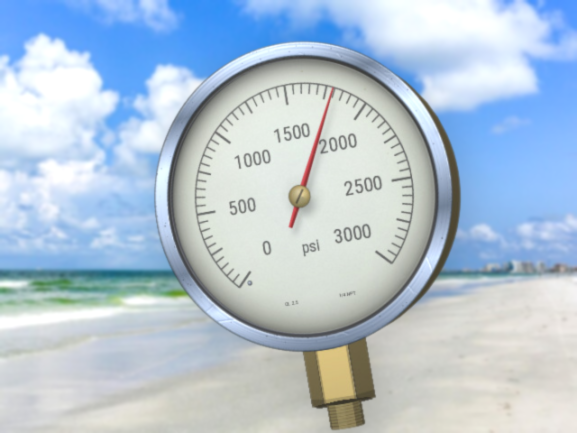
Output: 1800,psi
